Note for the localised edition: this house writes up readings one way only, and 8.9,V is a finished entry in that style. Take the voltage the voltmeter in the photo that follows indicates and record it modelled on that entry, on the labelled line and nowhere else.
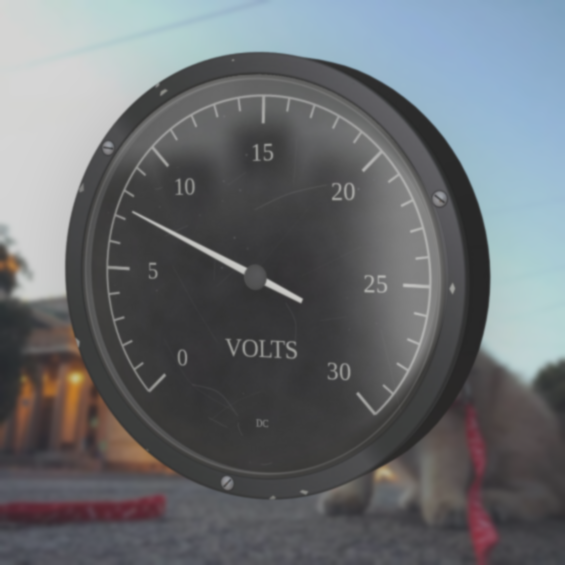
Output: 7.5,V
